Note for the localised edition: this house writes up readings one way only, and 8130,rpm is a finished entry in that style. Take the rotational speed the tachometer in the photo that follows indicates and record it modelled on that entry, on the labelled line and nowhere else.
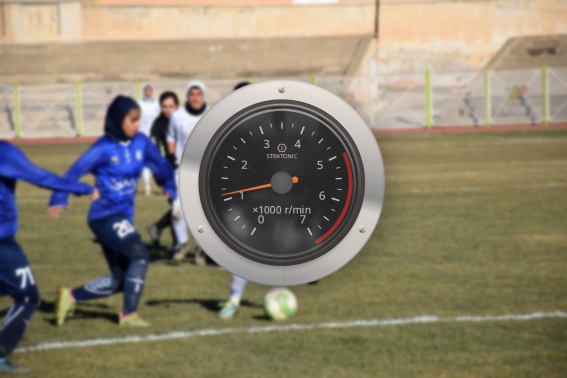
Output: 1125,rpm
